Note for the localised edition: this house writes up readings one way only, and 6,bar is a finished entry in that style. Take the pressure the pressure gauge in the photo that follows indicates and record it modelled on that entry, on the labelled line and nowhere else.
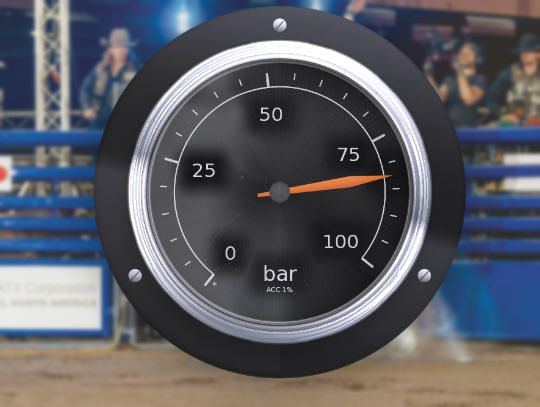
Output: 82.5,bar
